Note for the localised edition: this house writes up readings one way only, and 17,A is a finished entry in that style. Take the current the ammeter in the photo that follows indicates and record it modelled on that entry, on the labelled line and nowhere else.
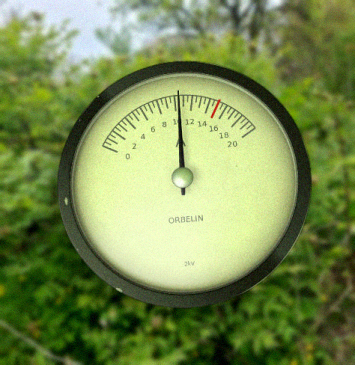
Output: 10.5,A
